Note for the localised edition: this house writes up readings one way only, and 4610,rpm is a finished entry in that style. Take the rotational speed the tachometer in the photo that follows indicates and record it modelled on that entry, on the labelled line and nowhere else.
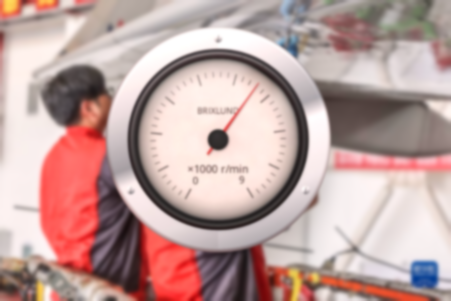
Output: 5600,rpm
